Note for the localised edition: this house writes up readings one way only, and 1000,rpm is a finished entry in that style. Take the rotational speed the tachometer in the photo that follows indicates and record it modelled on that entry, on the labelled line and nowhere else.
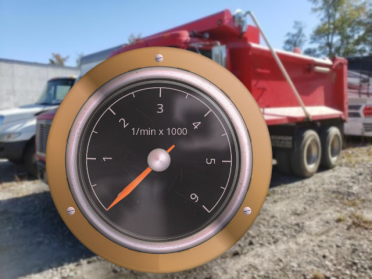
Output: 0,rpm
